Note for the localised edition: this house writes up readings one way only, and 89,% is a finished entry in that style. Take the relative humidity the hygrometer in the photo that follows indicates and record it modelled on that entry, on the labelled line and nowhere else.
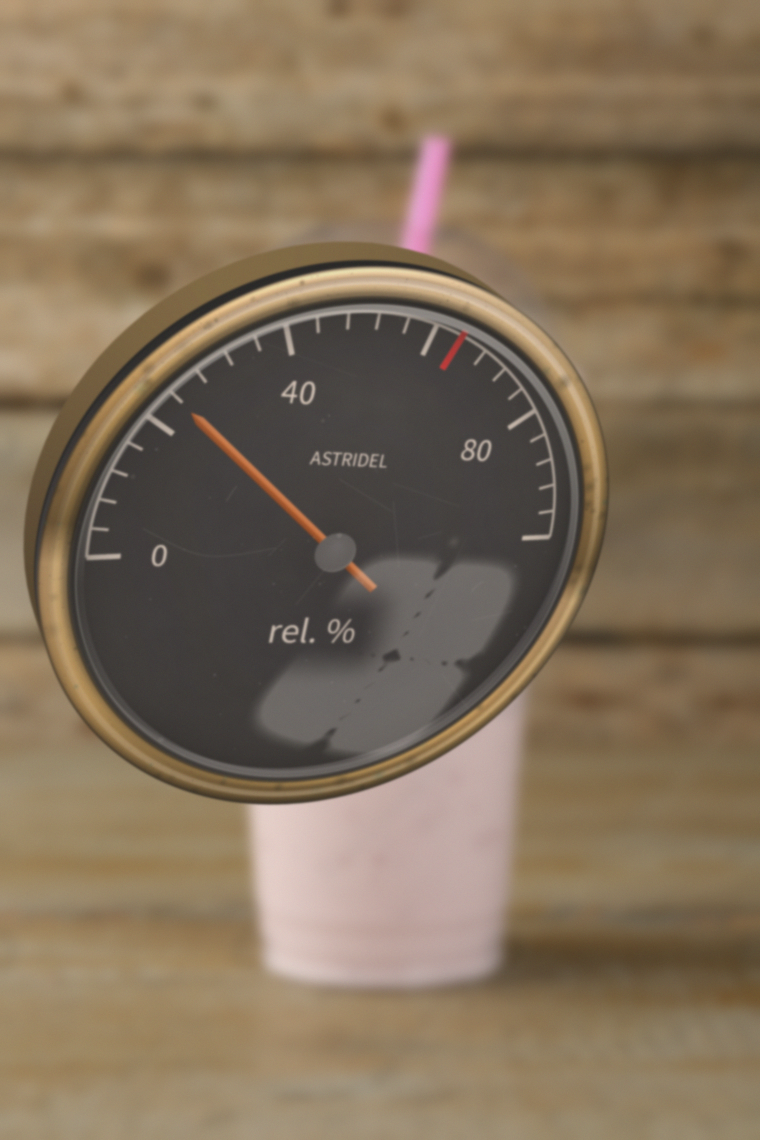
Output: 24,%
